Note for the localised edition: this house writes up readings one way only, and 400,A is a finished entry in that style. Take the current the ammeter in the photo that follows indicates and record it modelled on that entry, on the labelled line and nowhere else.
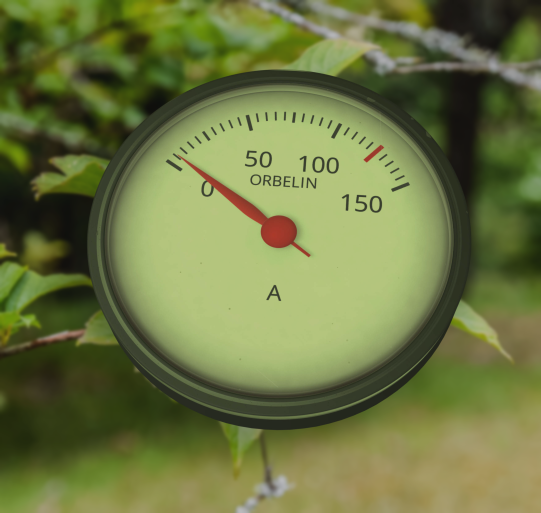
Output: 5,A
